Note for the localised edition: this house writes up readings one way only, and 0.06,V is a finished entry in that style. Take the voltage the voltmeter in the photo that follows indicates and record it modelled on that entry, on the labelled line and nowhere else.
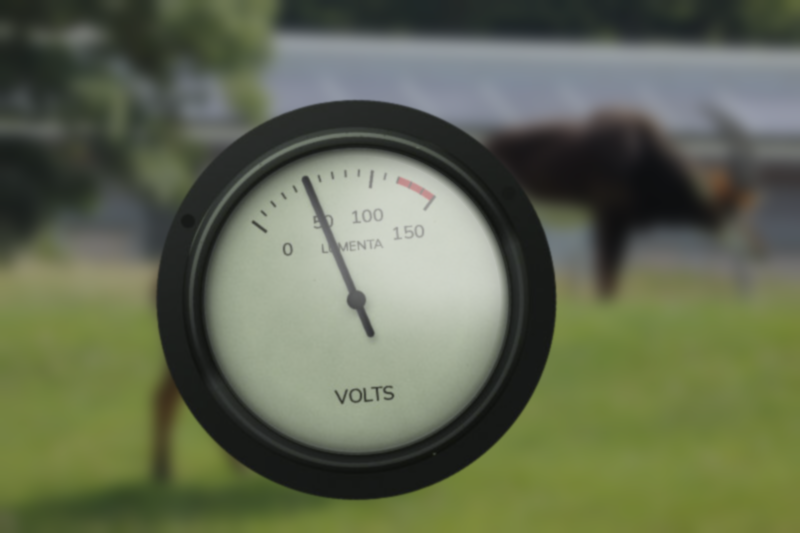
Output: 50,V
